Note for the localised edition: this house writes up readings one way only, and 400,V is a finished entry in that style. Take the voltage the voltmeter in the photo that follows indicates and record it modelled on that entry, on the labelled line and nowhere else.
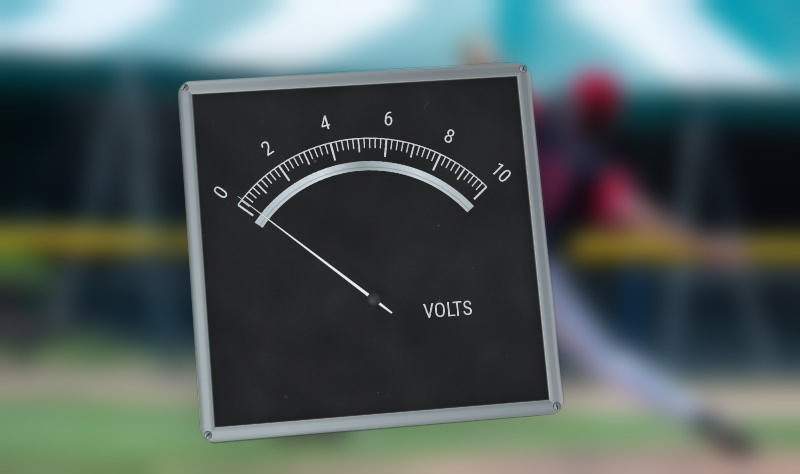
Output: 0.2,V
